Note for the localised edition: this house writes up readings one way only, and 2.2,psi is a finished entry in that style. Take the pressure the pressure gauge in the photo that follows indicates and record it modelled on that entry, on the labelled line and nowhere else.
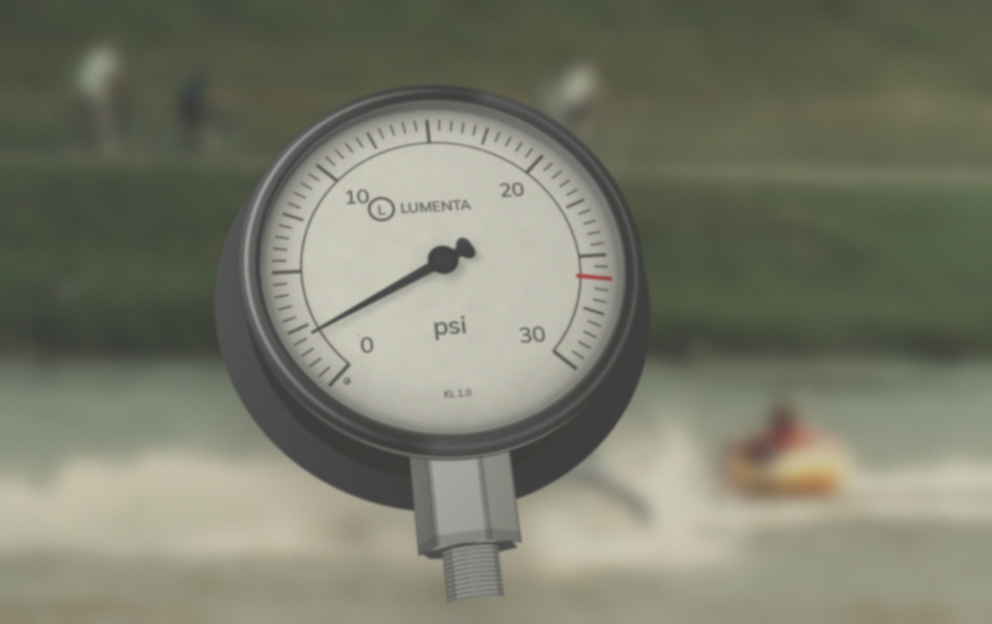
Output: 2,psi
